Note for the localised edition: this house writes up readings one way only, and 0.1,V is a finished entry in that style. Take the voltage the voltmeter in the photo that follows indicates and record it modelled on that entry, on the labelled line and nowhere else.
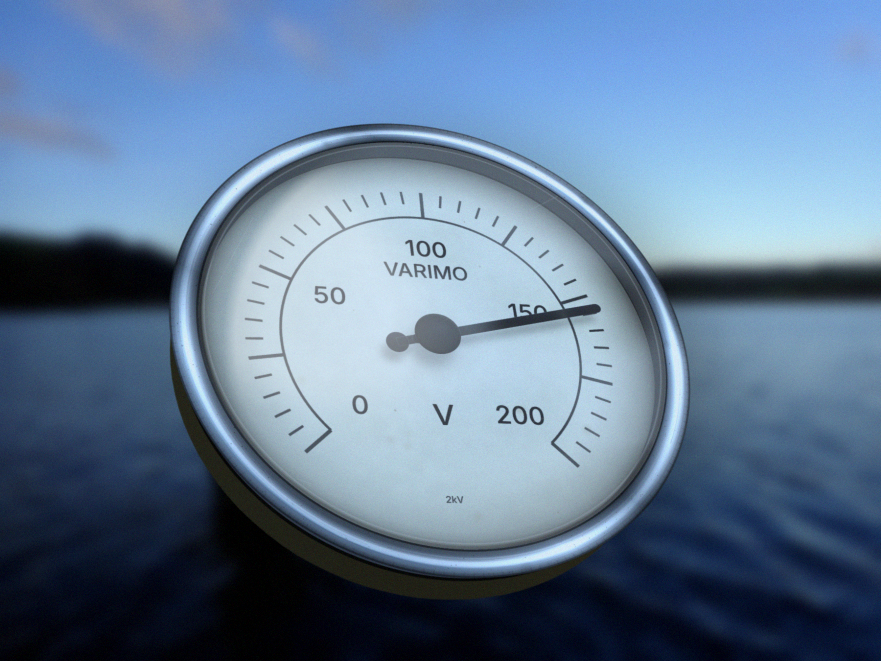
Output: 155,V
